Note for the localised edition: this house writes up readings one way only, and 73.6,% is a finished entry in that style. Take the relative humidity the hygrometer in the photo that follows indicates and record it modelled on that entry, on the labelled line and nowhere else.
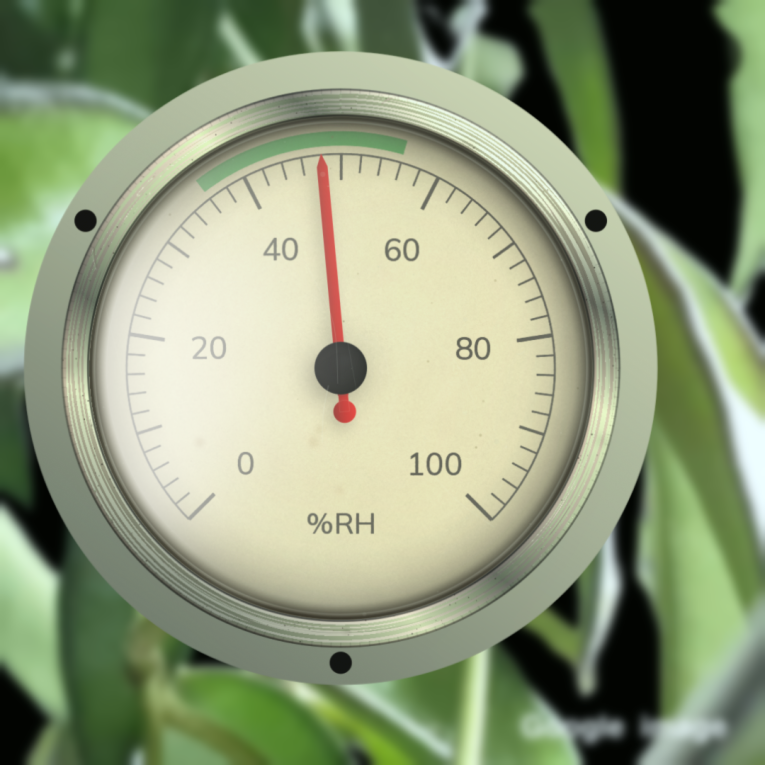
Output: 48,%
